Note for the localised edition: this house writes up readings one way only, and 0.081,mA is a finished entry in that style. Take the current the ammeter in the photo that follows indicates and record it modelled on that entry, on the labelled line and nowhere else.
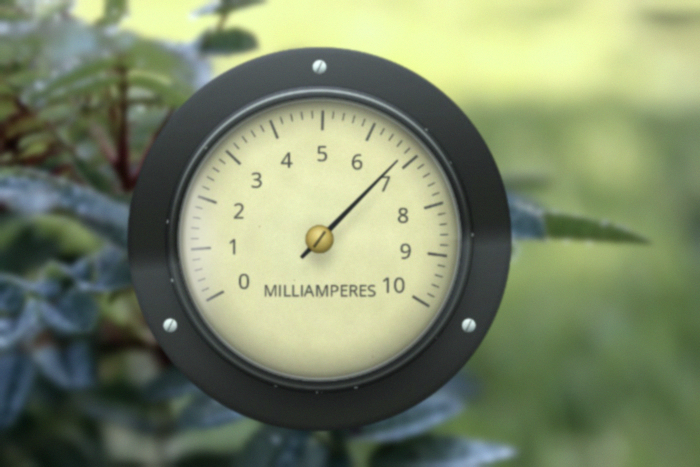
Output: 6.8,mA
